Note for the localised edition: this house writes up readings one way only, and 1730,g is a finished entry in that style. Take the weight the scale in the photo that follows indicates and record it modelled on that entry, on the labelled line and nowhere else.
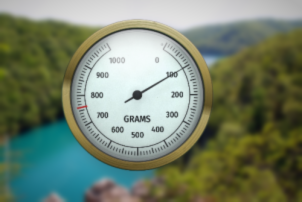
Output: 100,g
